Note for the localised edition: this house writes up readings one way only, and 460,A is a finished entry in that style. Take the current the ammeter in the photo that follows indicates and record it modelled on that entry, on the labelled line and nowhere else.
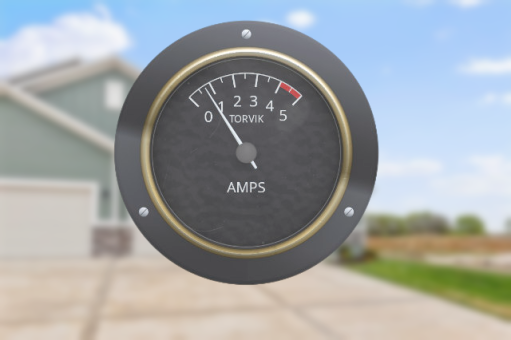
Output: 0.75,A
